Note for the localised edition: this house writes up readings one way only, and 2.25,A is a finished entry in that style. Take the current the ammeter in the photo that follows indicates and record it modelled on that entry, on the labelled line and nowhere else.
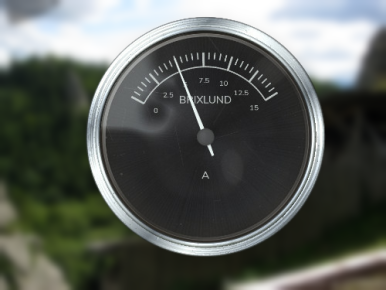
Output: 5,A
